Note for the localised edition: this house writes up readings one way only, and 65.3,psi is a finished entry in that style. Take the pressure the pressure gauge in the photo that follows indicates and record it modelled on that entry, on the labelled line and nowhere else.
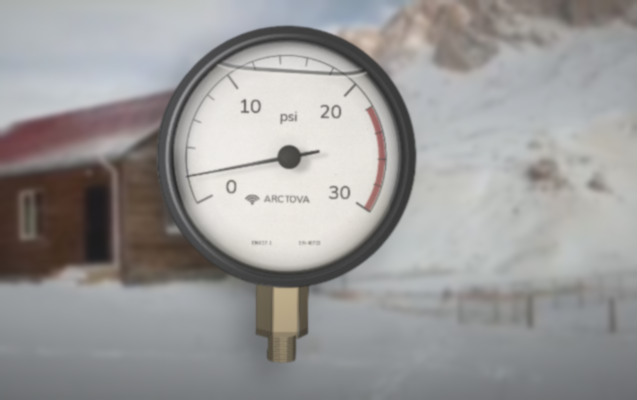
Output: 2,psi
